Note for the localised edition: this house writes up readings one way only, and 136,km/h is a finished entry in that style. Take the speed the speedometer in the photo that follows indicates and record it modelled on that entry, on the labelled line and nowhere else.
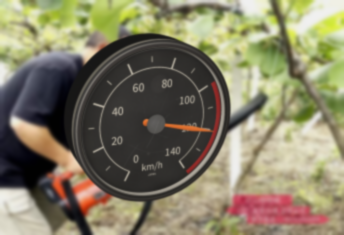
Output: 120,km/h
